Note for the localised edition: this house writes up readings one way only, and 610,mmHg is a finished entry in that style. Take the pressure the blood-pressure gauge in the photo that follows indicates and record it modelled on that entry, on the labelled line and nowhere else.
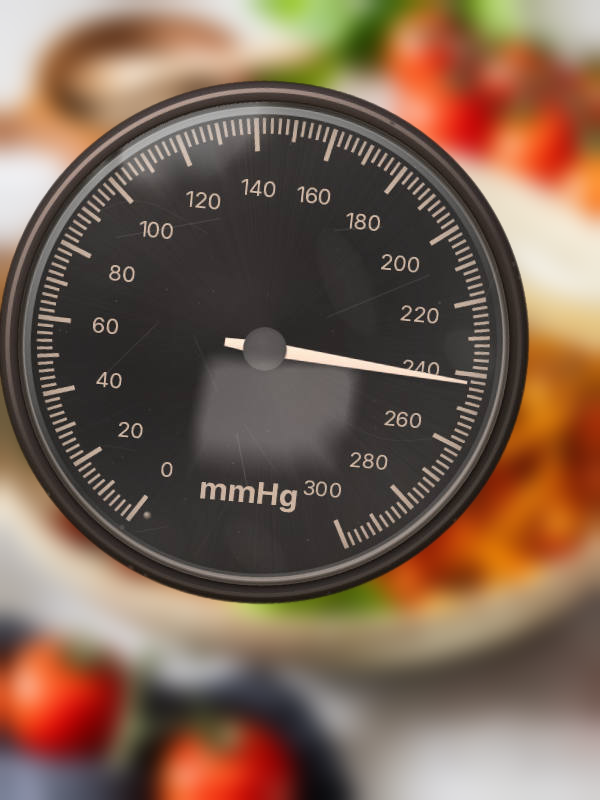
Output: 242,mmHg
